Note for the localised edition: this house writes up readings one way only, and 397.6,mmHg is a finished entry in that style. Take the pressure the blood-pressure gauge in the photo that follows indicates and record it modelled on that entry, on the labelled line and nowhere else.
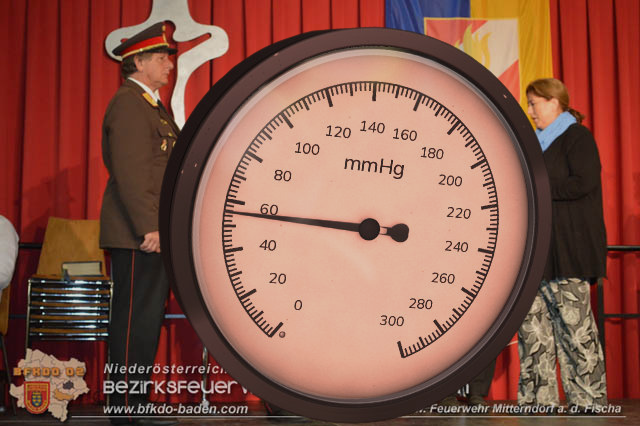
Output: 56,mmHg
